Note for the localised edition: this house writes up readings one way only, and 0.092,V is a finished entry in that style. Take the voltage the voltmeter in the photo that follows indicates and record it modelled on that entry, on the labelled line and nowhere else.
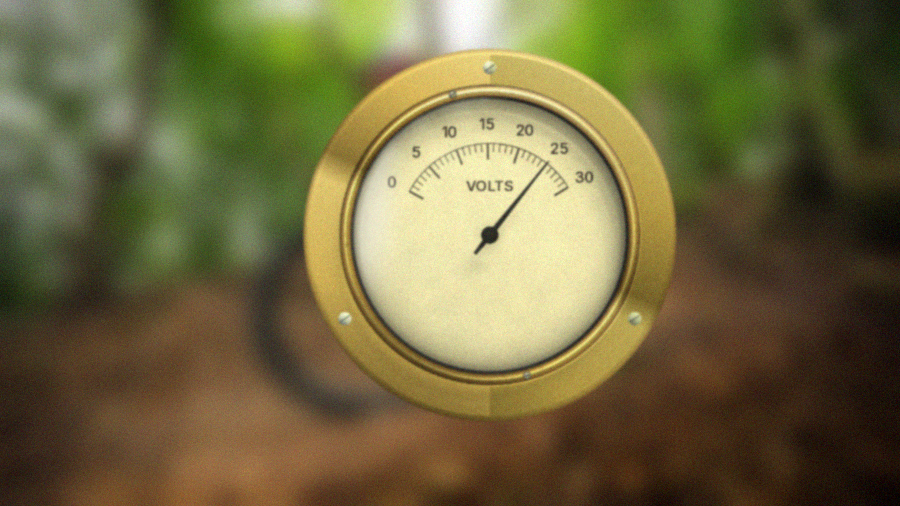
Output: 25,V
